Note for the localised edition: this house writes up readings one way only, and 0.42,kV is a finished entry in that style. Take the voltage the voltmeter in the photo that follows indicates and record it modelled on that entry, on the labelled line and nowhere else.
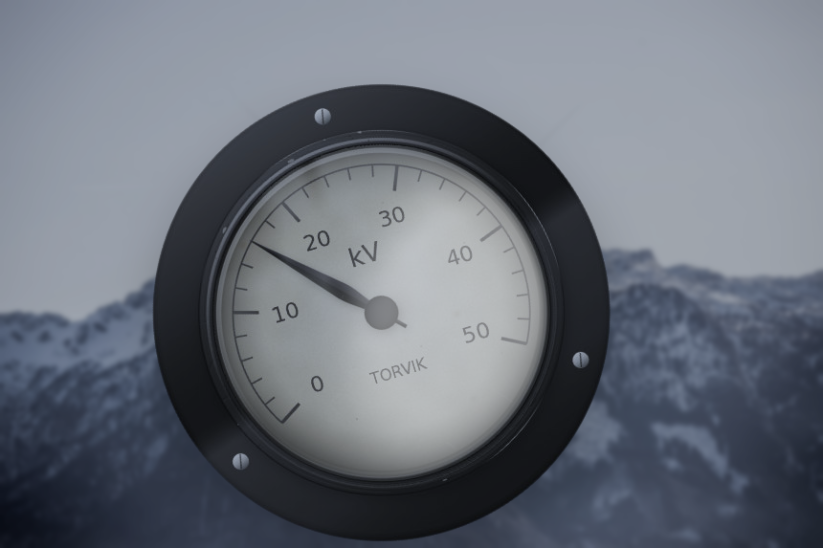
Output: 16,kV
